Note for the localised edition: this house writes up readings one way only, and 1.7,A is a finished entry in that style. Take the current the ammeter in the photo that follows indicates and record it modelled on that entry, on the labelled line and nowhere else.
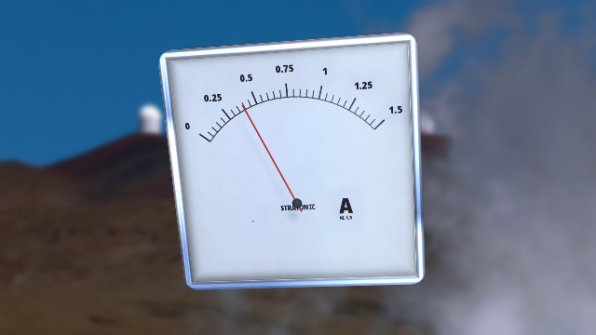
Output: 0.4,A
